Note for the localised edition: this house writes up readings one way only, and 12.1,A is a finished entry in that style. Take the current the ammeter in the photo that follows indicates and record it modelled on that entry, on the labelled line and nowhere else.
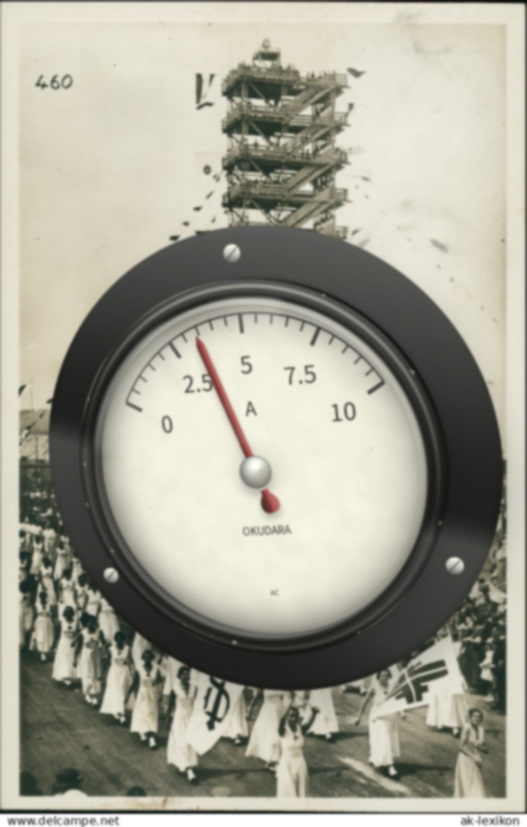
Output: 3.5,A
